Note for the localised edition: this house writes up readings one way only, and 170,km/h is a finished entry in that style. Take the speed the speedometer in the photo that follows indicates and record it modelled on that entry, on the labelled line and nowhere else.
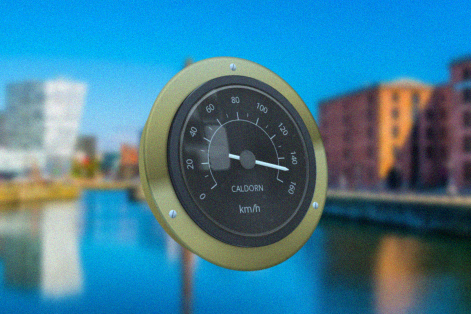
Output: 150,km/h
